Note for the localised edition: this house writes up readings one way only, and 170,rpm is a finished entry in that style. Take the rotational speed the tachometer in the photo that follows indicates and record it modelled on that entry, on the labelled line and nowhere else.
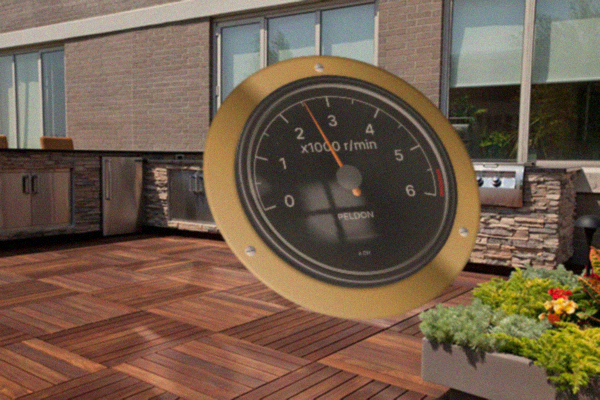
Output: 2500,rpm
